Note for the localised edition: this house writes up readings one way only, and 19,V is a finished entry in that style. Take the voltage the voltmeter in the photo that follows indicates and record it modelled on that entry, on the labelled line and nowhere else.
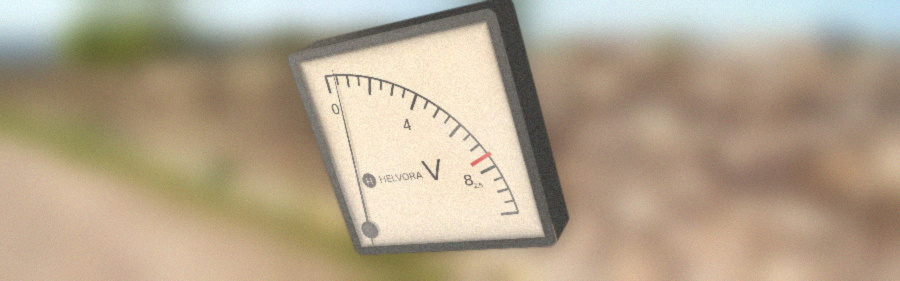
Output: 0.5,V
